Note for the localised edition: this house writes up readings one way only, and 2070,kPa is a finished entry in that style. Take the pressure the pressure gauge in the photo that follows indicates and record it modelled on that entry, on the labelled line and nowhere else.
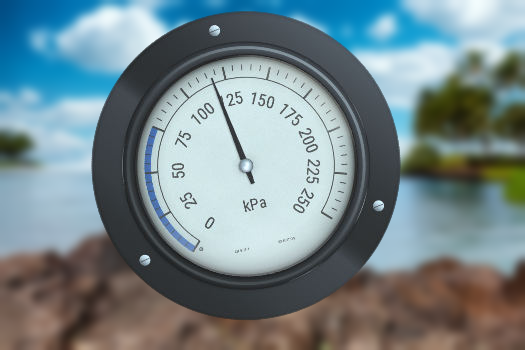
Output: 117.5,kPa
